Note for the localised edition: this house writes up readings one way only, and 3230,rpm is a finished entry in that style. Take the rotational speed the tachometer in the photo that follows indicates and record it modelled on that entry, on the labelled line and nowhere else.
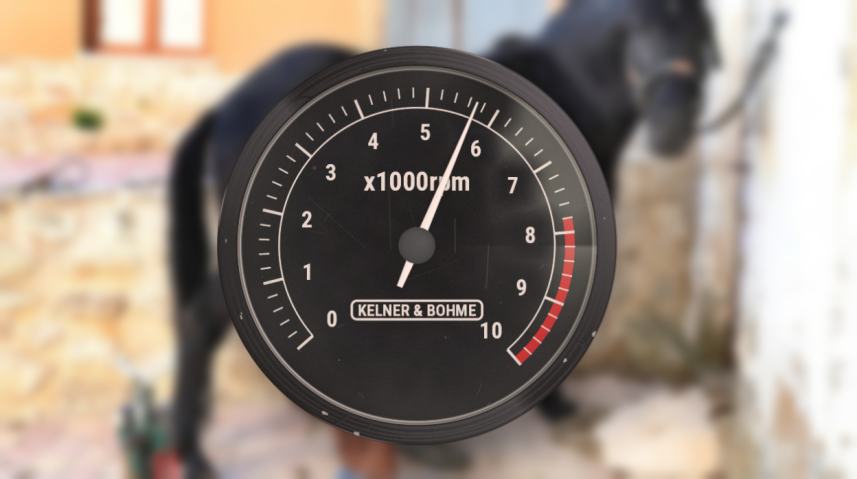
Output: 5700,rpm
